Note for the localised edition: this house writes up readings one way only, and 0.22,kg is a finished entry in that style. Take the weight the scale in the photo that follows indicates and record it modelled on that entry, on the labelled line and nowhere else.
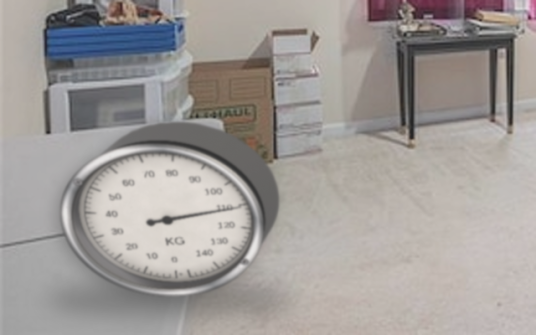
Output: 110,kg
